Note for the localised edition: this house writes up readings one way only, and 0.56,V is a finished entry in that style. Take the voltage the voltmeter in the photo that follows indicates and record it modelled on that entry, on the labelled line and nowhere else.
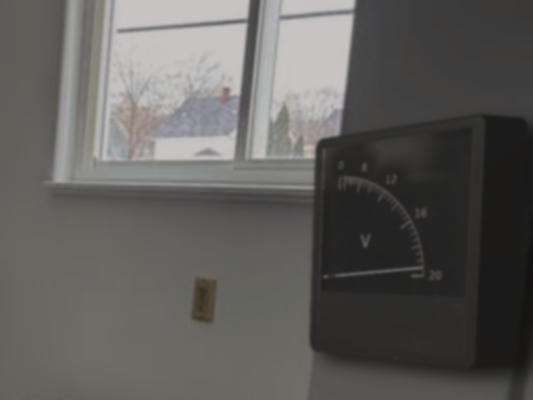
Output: 19.5,V
